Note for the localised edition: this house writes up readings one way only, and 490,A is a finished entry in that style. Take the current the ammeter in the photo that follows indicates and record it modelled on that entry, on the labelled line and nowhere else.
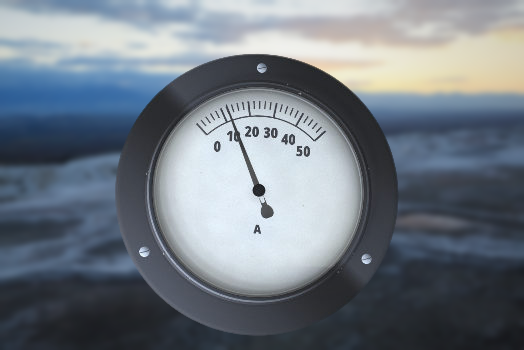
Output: 12,A
